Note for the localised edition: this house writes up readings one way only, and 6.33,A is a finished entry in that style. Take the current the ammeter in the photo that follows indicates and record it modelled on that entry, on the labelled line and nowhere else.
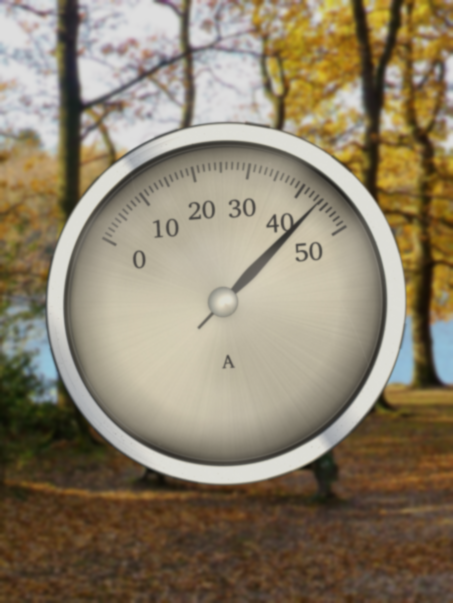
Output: 44,A
